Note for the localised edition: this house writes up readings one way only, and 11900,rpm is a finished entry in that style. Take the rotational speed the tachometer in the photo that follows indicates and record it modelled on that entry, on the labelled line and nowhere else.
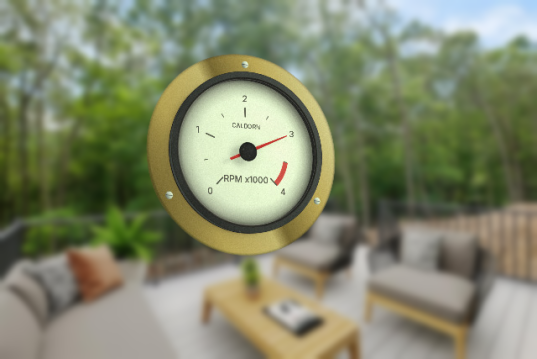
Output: 3000,rpm
